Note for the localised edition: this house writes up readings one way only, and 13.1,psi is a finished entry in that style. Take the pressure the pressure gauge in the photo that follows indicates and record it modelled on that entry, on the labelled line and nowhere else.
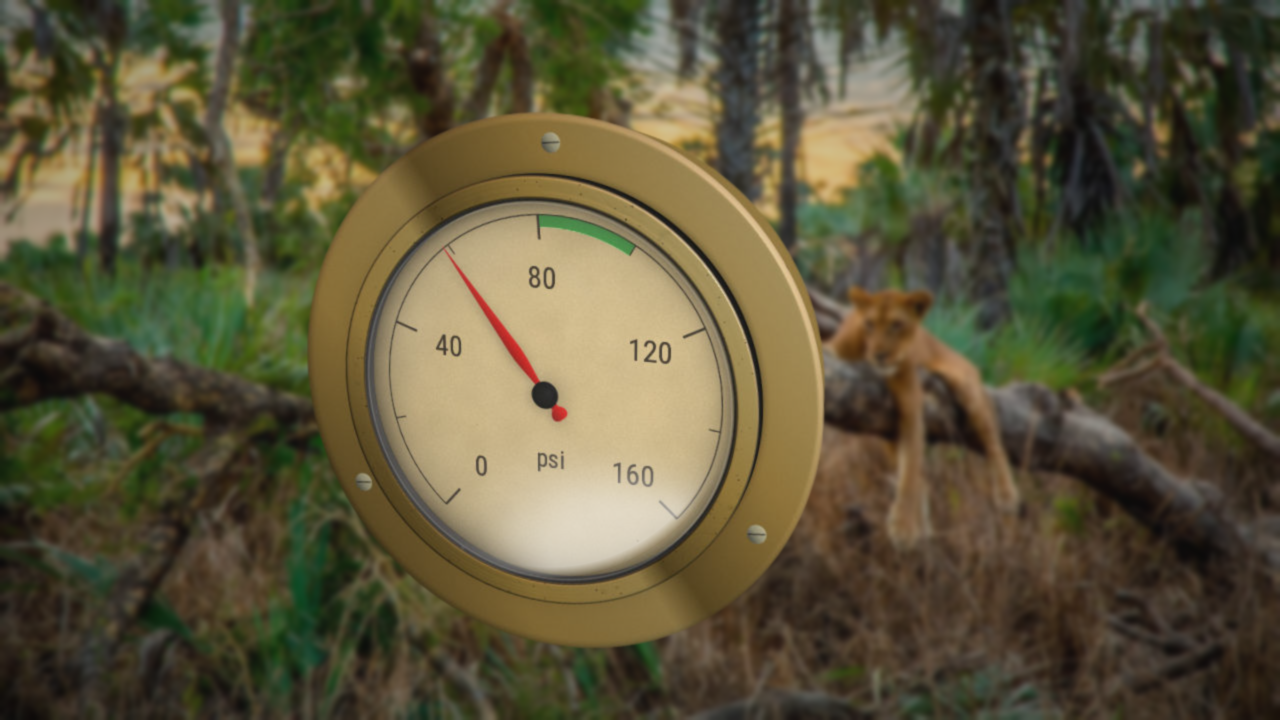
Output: 60,psi
